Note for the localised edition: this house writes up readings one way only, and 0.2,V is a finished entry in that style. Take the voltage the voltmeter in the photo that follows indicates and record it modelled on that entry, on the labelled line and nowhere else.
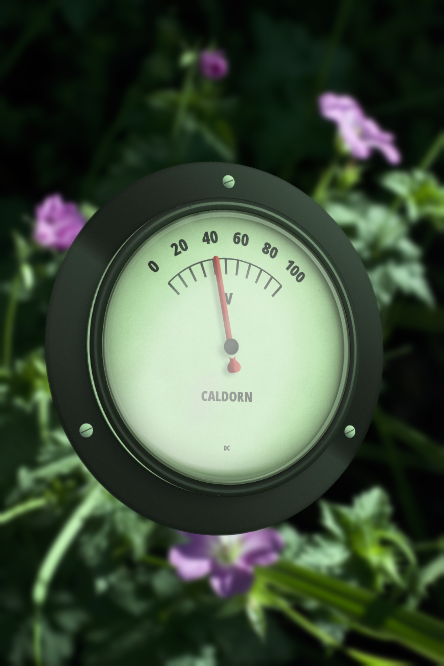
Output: 40,V
